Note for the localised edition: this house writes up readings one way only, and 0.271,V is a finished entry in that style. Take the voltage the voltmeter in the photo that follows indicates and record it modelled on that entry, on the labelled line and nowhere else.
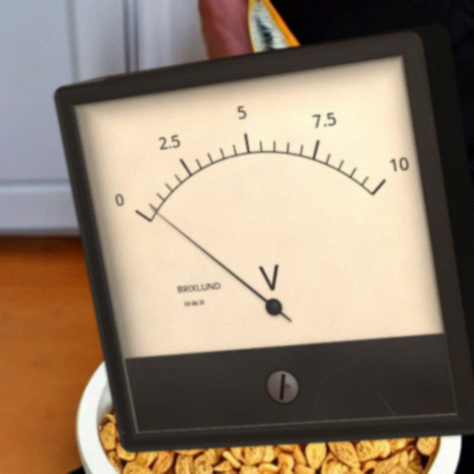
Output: 0.5,V
